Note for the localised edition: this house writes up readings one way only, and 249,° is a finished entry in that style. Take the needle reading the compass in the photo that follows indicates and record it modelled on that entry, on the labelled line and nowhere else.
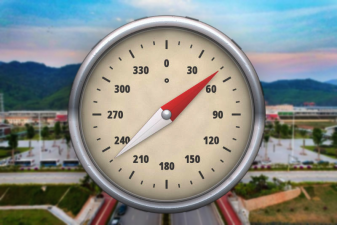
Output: 50,°
